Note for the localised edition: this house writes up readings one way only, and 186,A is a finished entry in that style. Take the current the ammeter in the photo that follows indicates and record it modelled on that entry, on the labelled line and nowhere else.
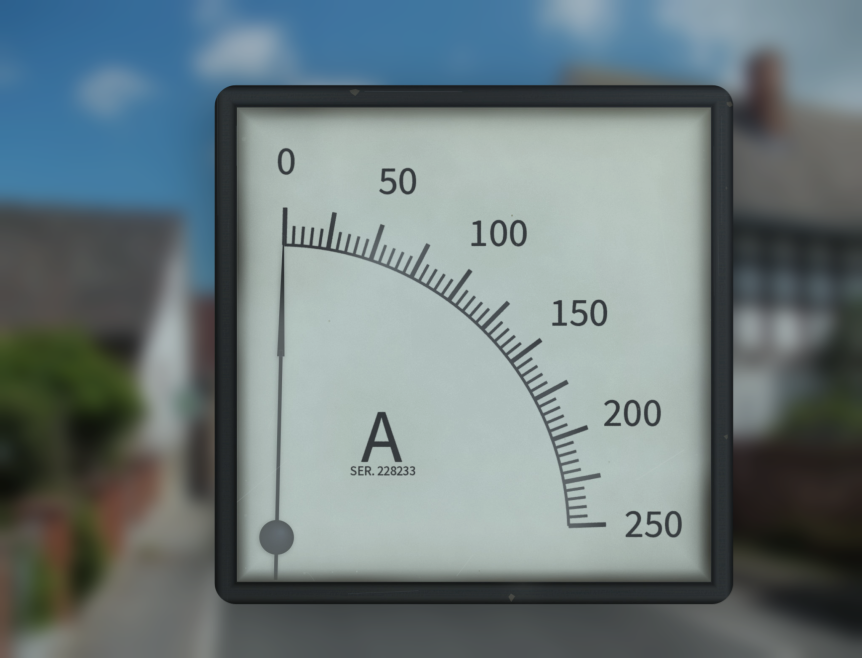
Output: 0,A
